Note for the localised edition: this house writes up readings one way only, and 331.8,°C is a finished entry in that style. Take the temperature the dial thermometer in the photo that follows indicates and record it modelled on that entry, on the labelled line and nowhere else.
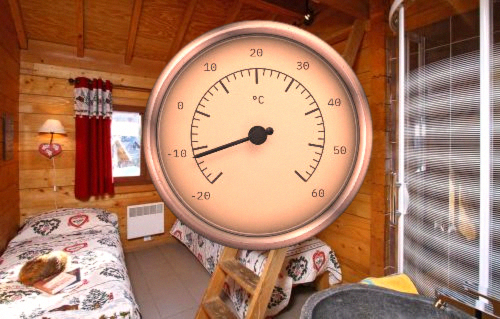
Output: -12,°C
